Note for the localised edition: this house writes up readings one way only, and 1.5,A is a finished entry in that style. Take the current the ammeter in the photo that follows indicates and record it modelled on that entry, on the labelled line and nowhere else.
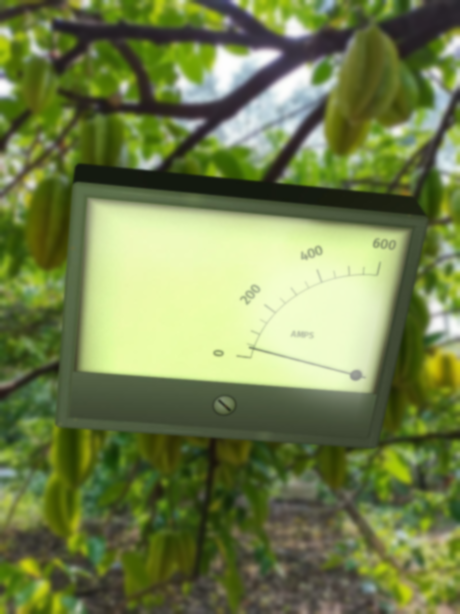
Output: 50,A
